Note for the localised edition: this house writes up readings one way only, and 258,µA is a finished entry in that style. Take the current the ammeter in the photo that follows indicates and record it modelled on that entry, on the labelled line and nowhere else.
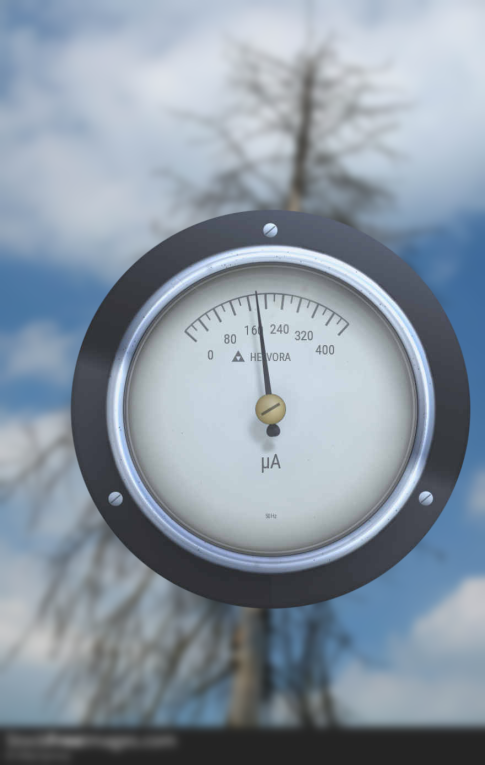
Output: 180,µA
